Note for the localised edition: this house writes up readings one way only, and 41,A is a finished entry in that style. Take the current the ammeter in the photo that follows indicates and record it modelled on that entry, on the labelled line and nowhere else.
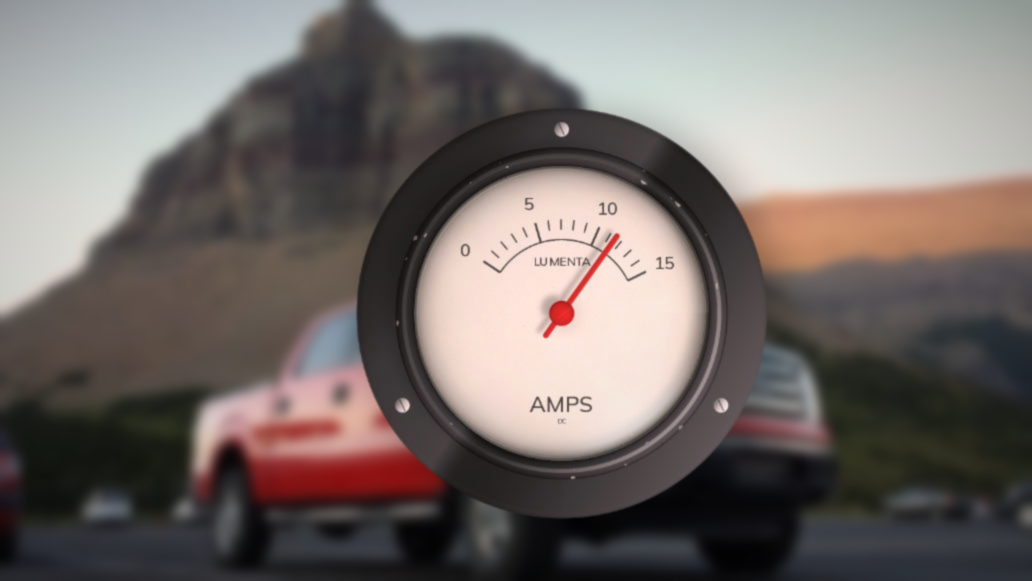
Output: 11.5,A
